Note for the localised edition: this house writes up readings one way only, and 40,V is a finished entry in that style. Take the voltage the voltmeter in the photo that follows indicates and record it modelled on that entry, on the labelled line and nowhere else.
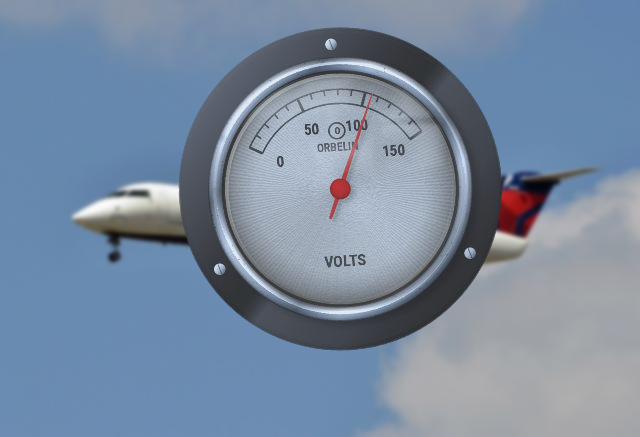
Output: 105,V
